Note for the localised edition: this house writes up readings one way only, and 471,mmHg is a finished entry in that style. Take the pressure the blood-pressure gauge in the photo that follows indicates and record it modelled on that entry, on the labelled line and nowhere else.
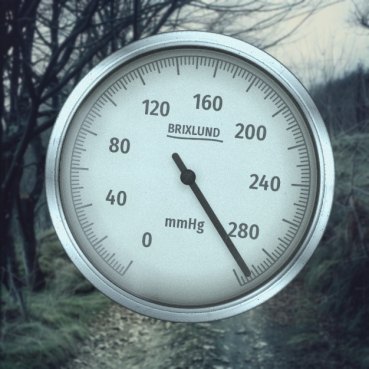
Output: 294,mmHg
